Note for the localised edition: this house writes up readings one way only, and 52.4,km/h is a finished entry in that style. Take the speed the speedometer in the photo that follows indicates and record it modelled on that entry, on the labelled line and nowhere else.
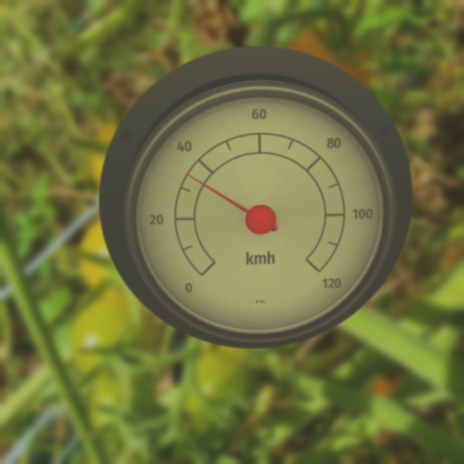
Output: 35,km/h
